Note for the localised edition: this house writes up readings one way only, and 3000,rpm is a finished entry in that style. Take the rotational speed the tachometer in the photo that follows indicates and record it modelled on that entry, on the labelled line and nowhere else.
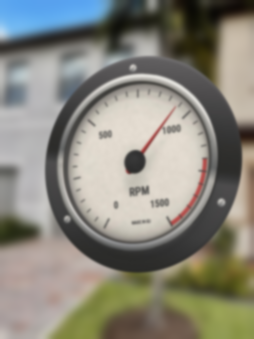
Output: 950,rpm
